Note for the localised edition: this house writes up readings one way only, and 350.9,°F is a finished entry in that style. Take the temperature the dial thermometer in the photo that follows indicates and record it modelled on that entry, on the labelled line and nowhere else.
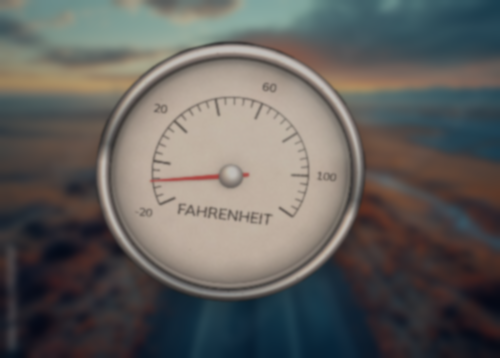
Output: -8,°F
